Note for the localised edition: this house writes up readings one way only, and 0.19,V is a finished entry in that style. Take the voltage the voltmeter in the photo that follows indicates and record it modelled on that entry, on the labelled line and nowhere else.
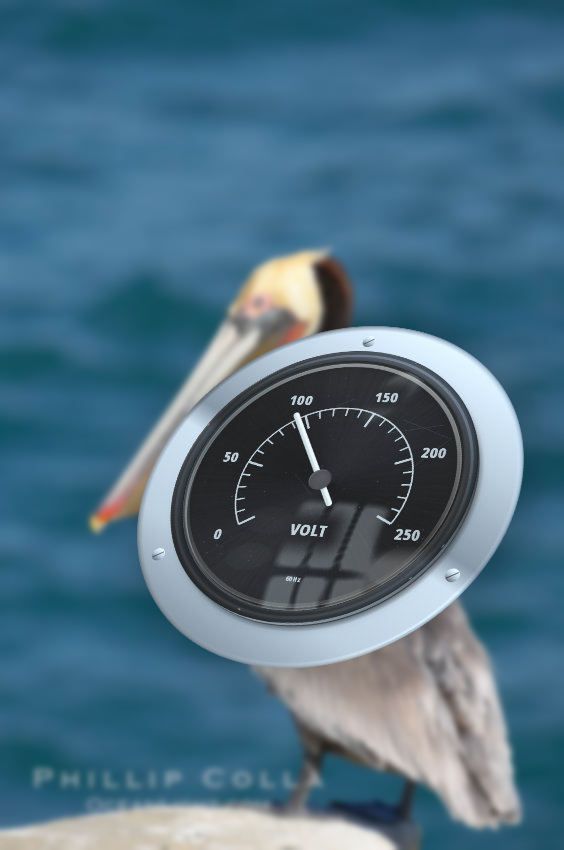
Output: 95,V
